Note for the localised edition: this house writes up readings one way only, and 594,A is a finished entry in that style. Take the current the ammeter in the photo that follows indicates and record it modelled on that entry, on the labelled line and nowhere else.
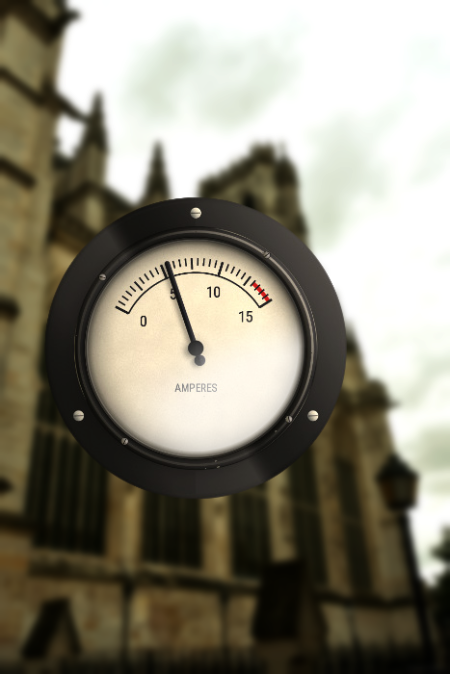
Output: 5.5,A
